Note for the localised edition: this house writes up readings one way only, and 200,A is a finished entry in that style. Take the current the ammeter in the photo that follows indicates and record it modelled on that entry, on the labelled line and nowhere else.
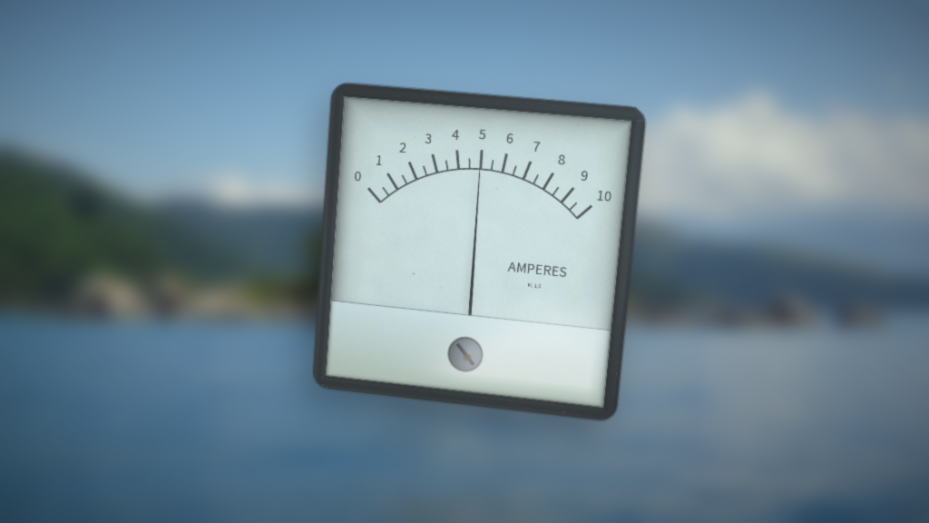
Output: 5,A
